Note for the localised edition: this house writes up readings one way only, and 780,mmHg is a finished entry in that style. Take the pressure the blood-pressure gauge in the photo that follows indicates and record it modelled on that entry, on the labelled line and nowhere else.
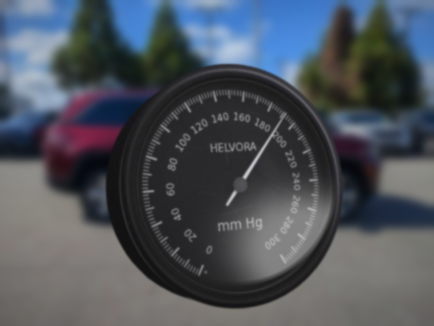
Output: 190,mmHg
